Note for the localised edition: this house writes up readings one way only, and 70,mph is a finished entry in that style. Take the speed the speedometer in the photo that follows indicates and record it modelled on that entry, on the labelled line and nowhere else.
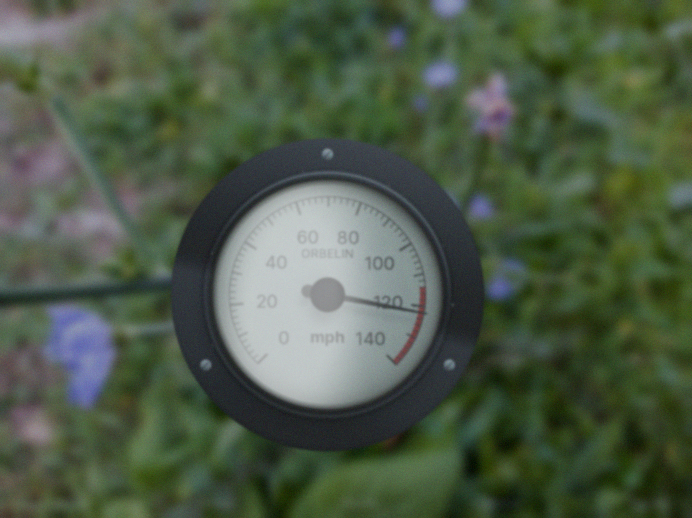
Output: 122,mph
